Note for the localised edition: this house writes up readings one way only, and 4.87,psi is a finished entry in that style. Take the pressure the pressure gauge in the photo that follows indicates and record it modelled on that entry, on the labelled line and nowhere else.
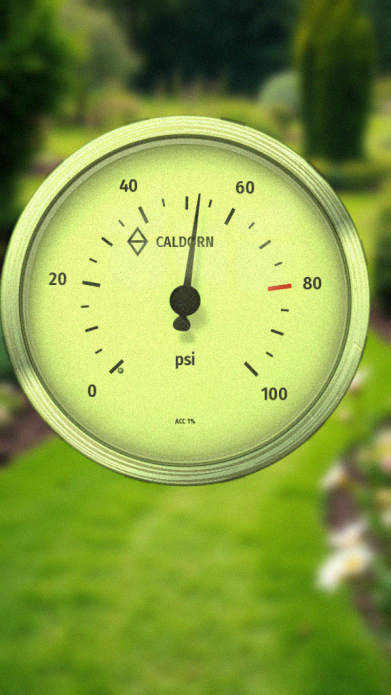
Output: 52.5,psi
